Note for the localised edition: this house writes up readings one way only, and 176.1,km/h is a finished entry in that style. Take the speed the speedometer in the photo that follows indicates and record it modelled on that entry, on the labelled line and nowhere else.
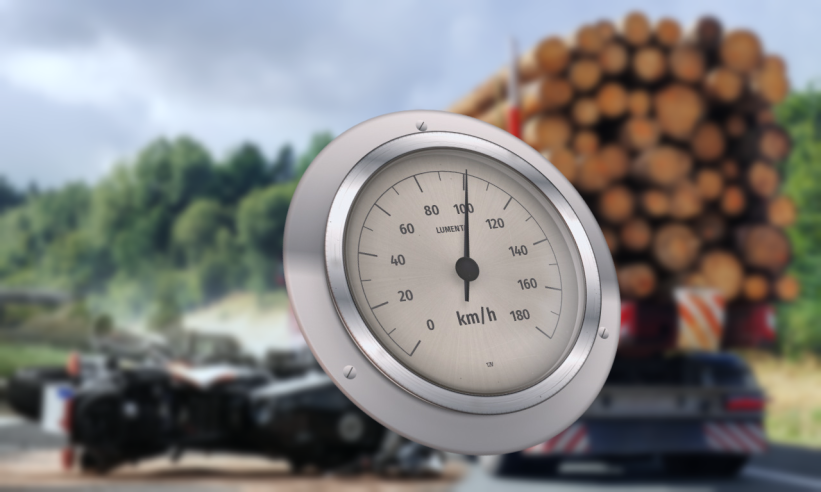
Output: 100,km/h
